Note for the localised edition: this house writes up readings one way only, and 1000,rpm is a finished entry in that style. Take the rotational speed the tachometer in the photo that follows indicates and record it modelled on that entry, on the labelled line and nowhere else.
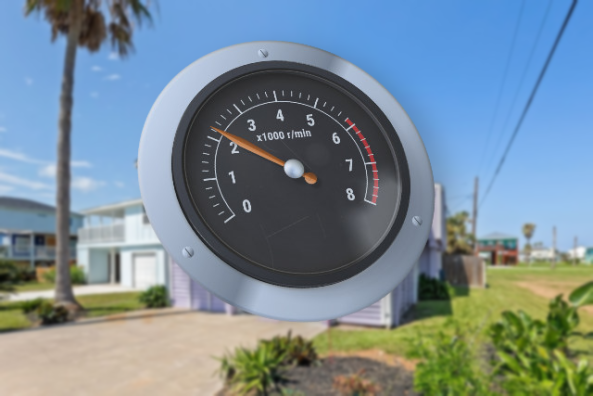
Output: 2200,rpm
